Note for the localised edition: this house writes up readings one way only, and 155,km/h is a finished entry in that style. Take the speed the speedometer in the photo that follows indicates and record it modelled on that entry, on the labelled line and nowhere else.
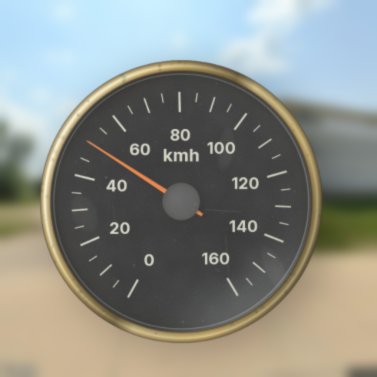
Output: 50,km/h
